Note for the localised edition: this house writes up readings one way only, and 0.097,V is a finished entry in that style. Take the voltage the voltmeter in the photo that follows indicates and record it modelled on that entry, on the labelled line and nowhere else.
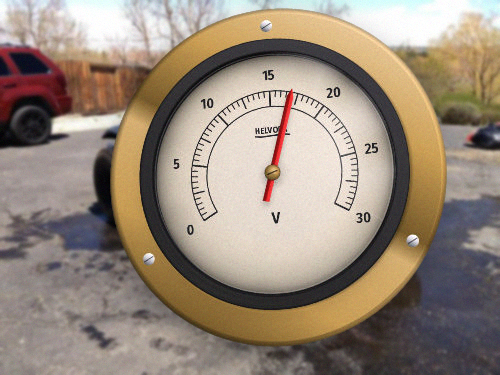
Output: 17,V
